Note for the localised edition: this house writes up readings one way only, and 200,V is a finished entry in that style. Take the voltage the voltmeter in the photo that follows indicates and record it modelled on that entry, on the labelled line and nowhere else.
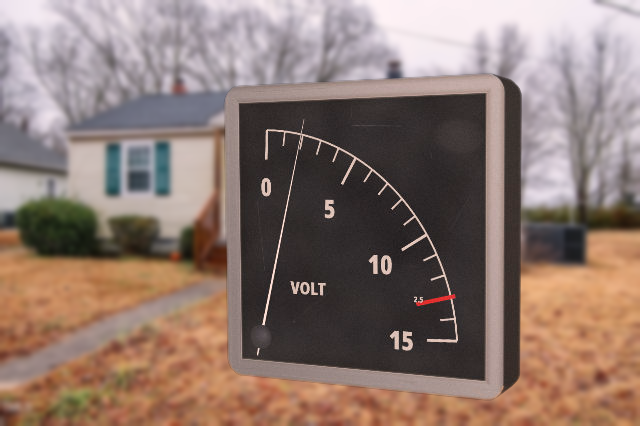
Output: 2,V
